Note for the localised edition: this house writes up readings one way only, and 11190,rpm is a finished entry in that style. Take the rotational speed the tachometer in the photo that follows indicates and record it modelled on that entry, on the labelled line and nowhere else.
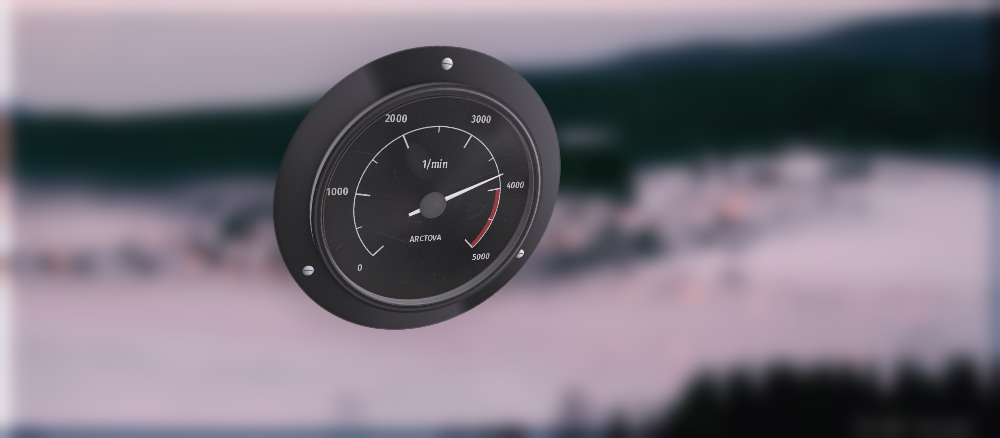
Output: 3750,rpm
